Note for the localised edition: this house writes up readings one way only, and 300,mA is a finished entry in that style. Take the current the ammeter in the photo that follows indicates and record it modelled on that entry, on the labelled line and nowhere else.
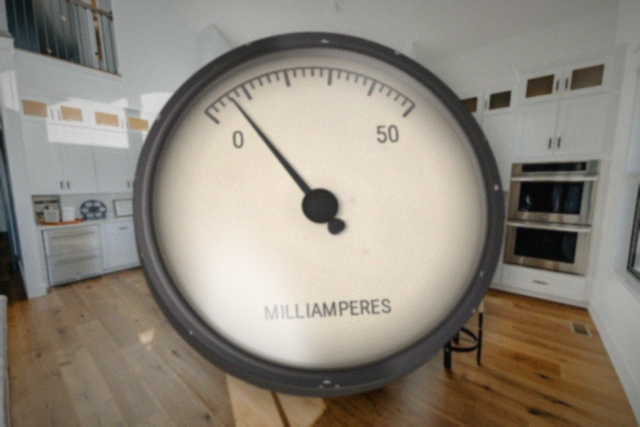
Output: 6,mA
